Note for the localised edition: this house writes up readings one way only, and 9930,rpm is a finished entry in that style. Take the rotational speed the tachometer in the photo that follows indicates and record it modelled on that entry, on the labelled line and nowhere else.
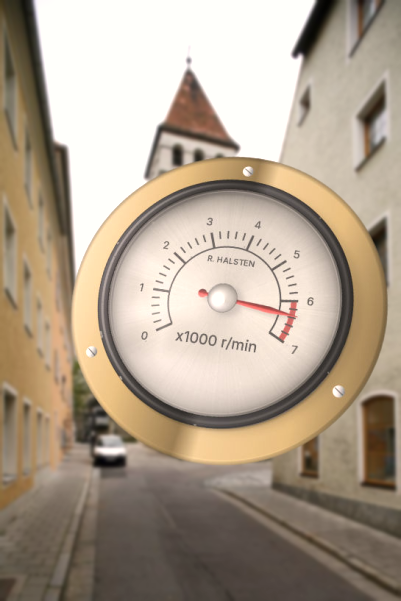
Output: 6400,rpm
